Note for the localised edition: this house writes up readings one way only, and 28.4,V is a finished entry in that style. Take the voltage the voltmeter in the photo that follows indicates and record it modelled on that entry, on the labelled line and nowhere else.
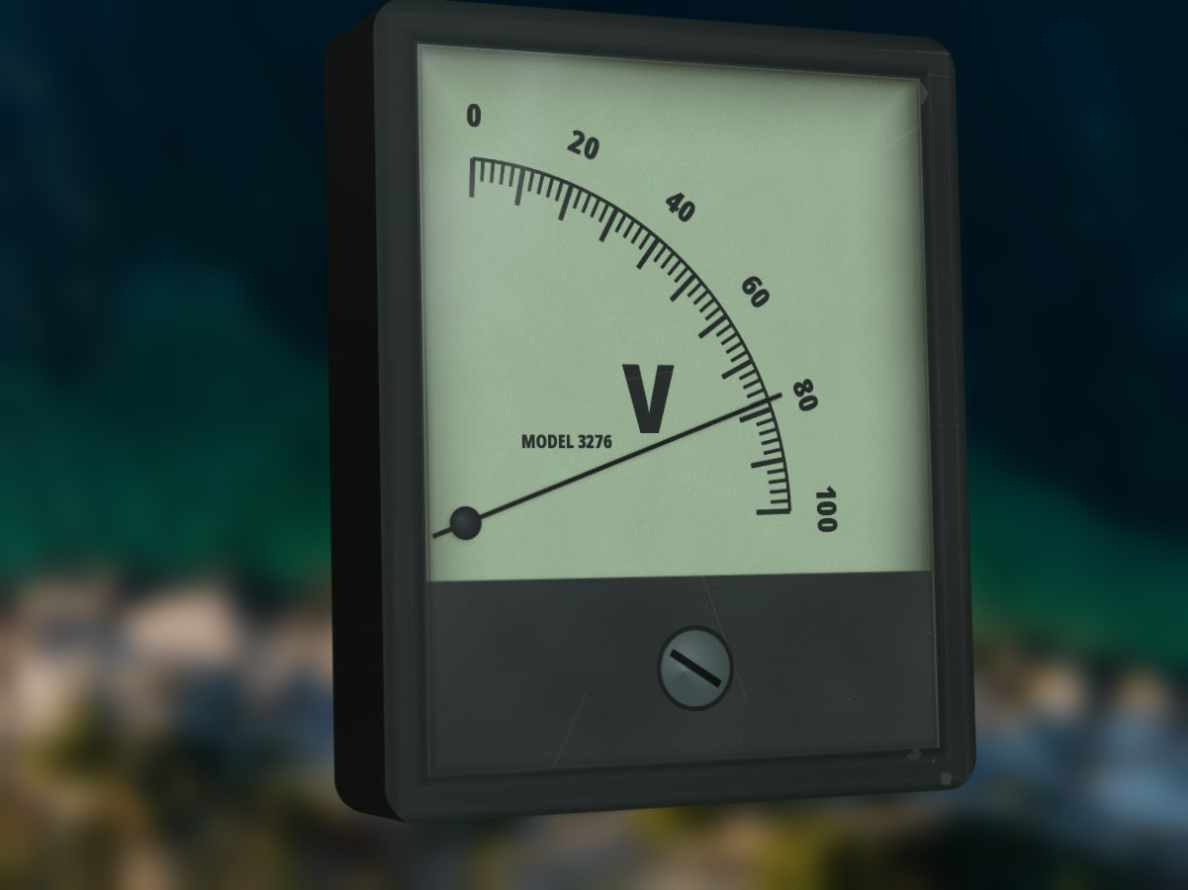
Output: 78,V
